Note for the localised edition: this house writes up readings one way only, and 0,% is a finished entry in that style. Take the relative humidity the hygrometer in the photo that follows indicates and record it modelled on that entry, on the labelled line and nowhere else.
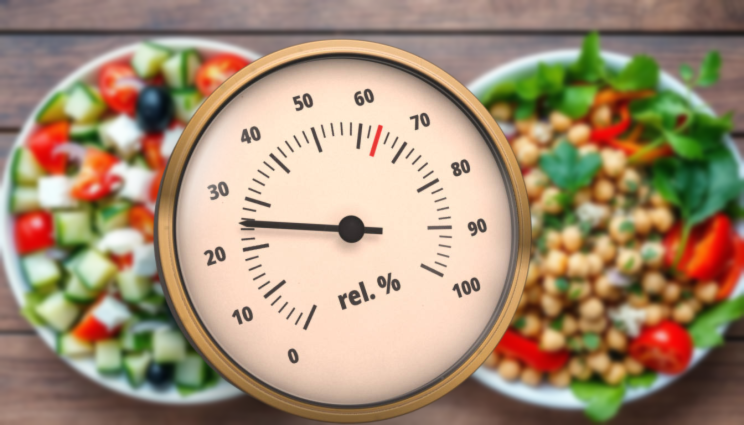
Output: 25,%
